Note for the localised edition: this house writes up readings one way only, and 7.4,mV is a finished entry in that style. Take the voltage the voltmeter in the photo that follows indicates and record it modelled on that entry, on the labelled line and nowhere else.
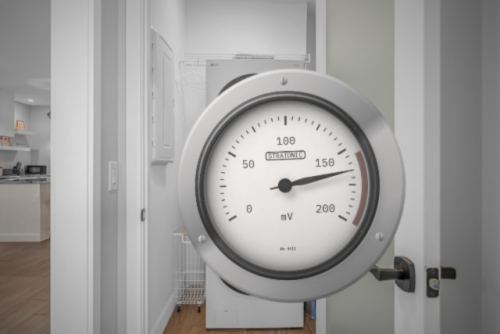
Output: 165,mV
